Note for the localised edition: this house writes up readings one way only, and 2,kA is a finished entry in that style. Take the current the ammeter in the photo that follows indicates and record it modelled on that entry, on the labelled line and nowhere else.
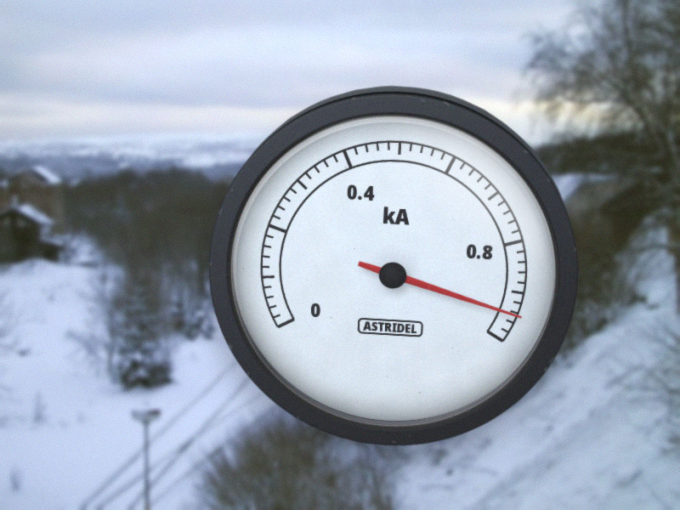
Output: 0.94,kA
